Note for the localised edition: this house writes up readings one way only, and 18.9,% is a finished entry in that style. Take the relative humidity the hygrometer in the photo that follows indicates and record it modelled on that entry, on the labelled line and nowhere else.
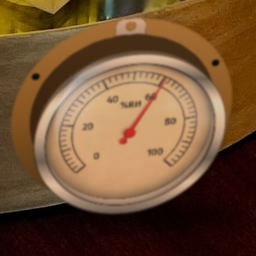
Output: 60,%
